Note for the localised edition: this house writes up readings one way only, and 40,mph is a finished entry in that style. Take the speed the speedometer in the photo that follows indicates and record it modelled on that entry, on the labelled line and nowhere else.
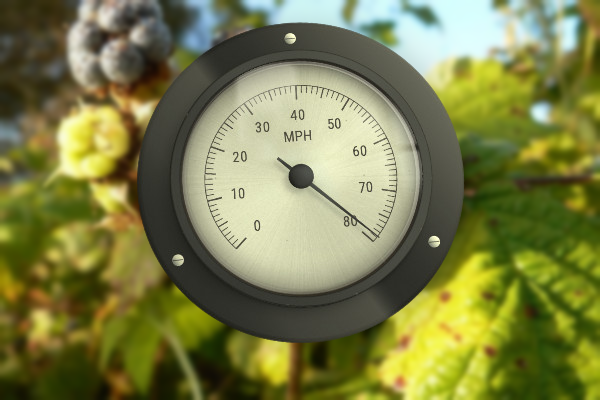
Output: 79,mph
